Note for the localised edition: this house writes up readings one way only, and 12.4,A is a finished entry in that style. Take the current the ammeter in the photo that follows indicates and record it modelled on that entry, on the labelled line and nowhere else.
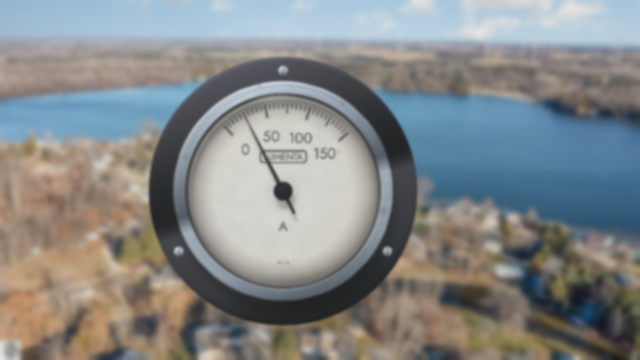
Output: 25,A
